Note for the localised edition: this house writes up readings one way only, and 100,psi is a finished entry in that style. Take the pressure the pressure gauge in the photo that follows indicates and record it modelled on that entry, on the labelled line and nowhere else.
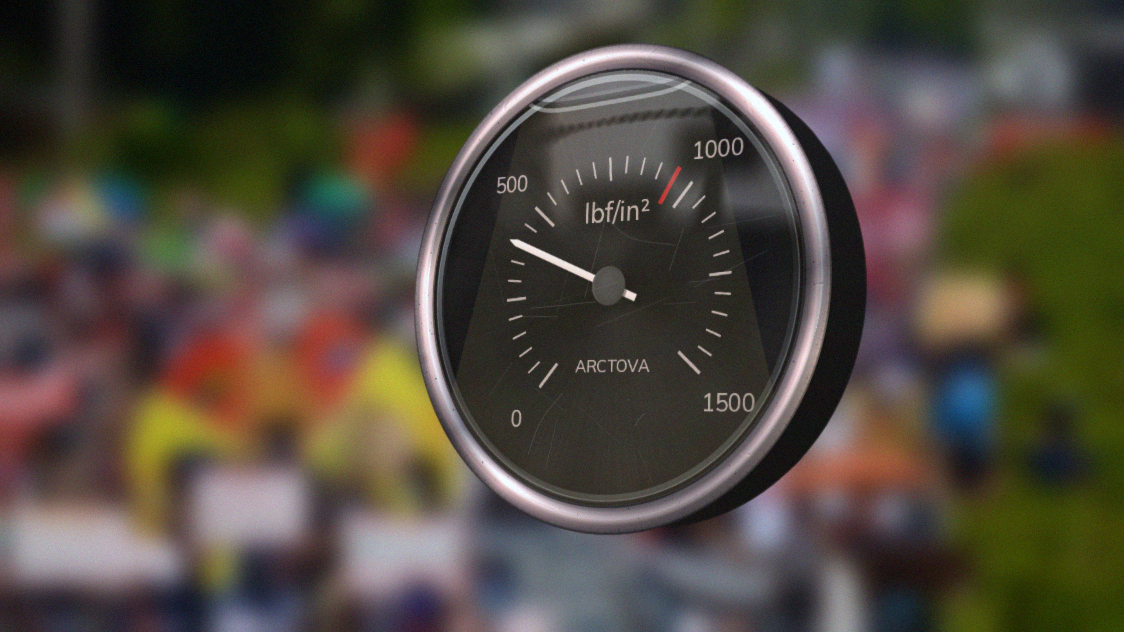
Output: 400,psi
